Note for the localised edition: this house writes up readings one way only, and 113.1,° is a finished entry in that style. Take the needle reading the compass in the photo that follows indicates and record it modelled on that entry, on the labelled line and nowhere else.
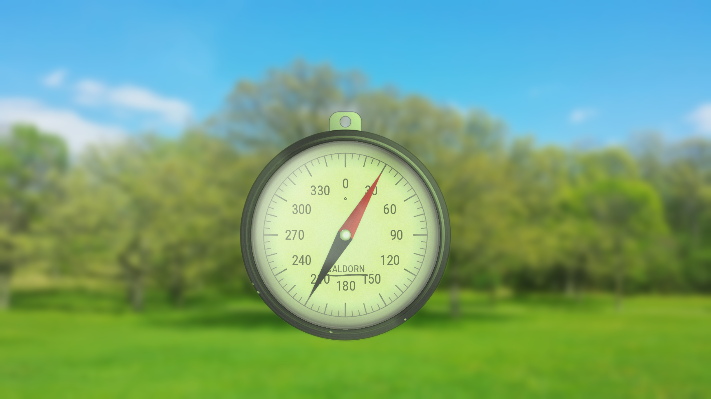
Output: 30,°
